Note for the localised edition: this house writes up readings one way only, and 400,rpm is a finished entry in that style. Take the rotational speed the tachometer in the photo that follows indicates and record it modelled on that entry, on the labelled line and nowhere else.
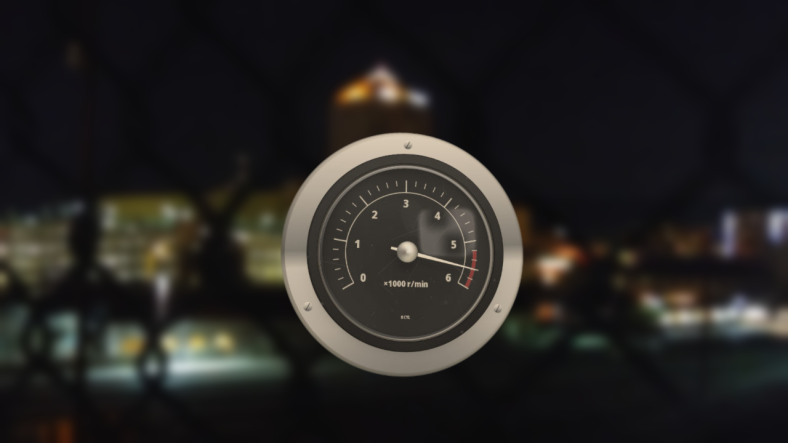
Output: 5600,rpm
